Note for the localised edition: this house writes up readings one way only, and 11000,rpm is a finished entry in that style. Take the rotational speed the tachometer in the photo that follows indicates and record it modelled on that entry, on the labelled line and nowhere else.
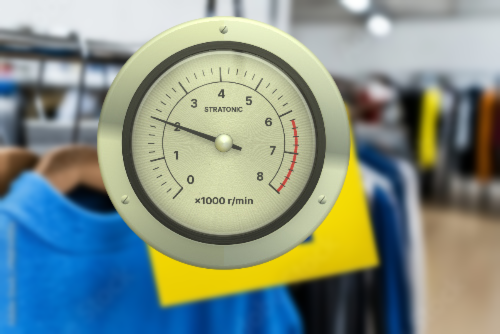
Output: 2000,rpm
